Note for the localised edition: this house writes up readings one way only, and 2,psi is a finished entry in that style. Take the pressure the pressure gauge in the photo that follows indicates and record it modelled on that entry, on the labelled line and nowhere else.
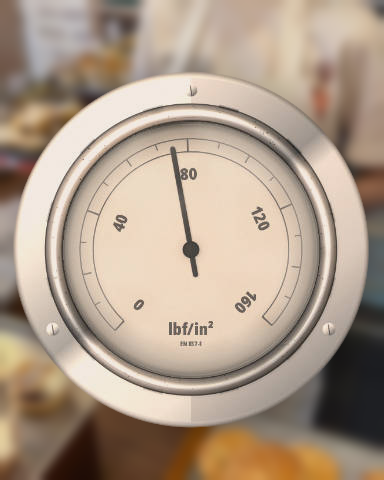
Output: 75,psi
